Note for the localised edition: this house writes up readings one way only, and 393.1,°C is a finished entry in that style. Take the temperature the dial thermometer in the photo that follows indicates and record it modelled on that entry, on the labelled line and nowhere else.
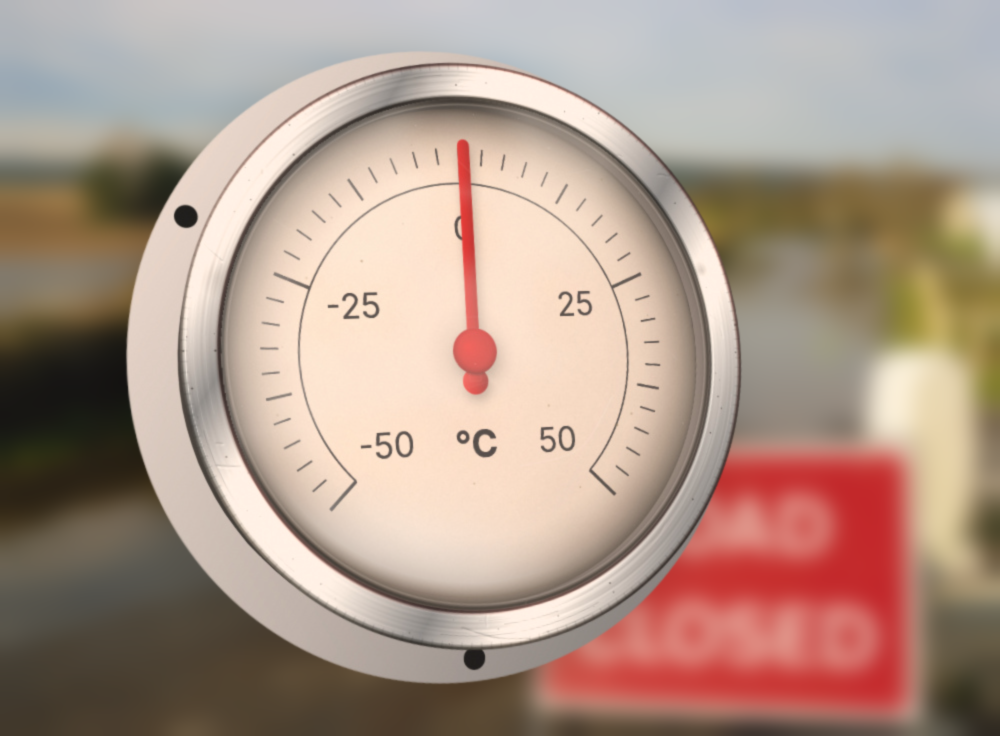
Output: 0,°C
